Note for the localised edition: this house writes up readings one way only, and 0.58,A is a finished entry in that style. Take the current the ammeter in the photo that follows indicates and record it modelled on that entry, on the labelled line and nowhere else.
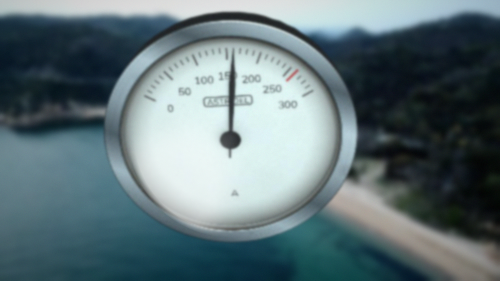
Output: 160,A
